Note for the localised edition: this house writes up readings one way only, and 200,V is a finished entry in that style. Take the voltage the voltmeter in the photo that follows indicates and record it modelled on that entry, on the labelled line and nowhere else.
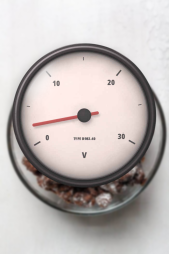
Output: 2.5,V
